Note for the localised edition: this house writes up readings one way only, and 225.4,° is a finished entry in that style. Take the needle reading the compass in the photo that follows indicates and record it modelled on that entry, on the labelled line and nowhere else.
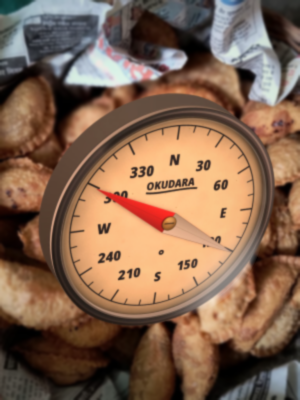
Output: 300,°
